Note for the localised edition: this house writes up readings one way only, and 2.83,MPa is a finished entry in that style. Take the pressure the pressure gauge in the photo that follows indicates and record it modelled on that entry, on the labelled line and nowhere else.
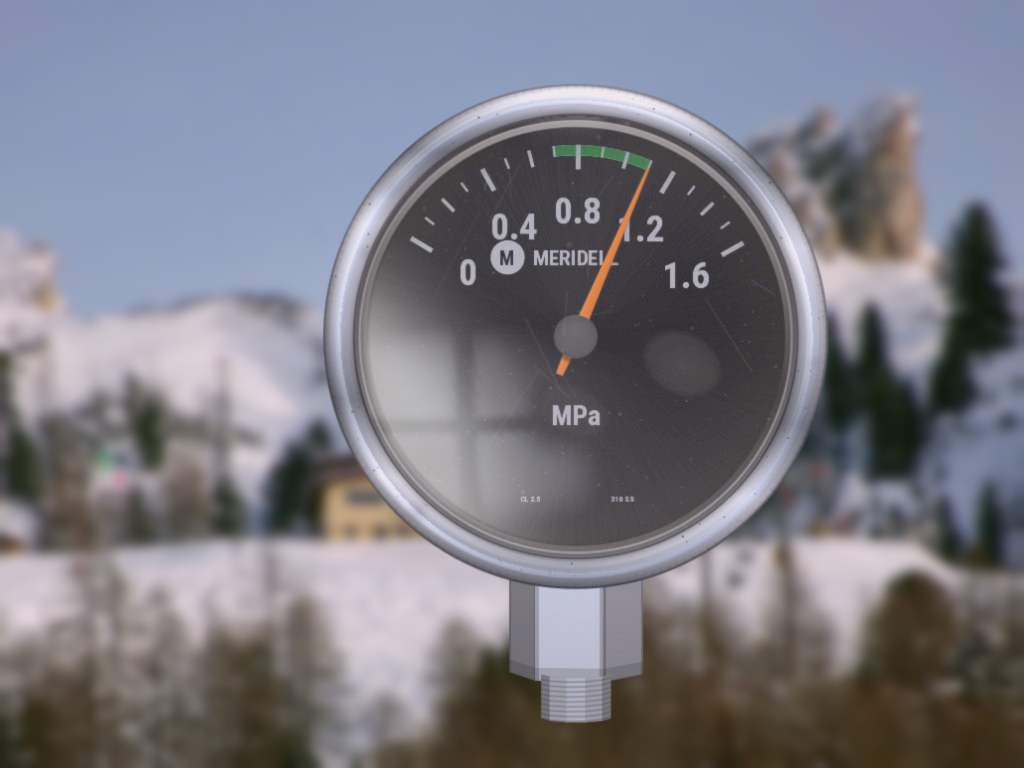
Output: 1.1,MPa
